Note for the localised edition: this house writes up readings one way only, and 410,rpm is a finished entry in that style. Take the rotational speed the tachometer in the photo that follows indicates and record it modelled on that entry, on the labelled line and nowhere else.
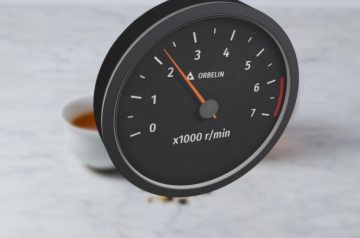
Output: 2250,rpm
